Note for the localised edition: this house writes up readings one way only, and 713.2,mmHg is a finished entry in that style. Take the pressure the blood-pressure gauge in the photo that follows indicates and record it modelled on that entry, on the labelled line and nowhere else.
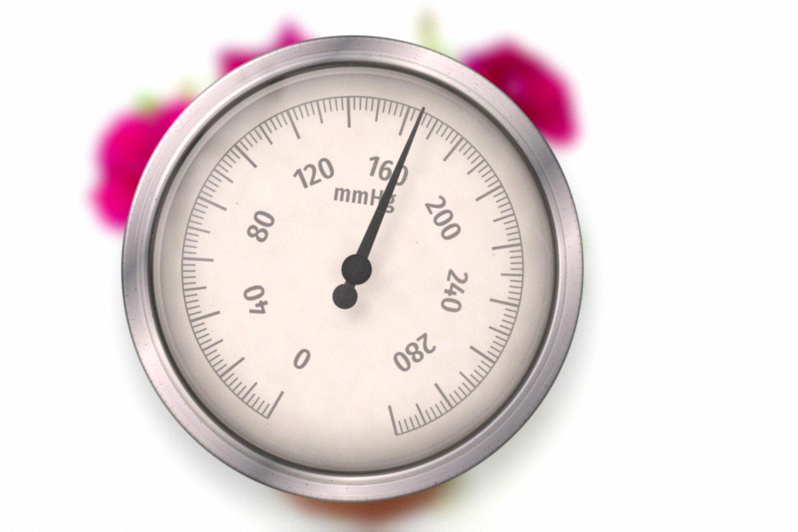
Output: 164,mmHg
